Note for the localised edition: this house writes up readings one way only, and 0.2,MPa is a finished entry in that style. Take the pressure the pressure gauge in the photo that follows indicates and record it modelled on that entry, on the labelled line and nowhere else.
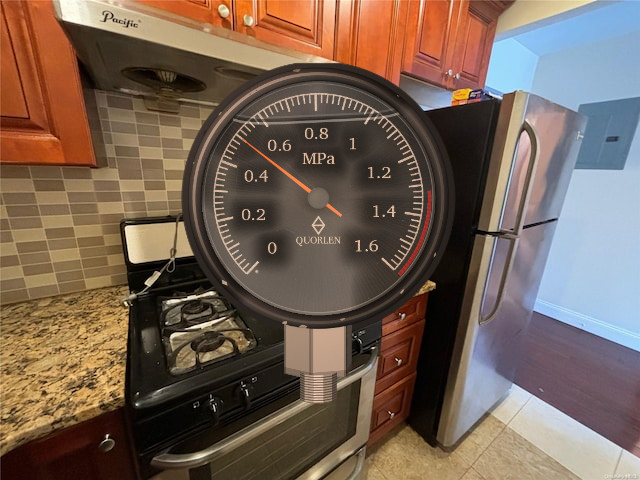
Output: 0.5,MPa
